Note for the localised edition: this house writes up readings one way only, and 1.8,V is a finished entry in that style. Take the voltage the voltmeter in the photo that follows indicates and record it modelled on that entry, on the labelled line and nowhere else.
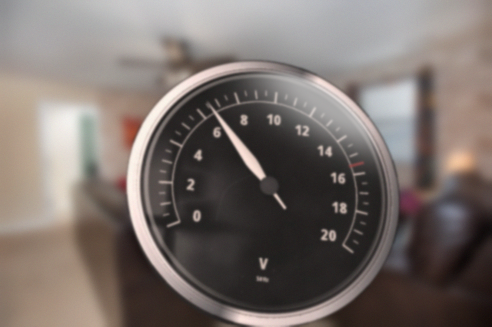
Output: 6.5,V
